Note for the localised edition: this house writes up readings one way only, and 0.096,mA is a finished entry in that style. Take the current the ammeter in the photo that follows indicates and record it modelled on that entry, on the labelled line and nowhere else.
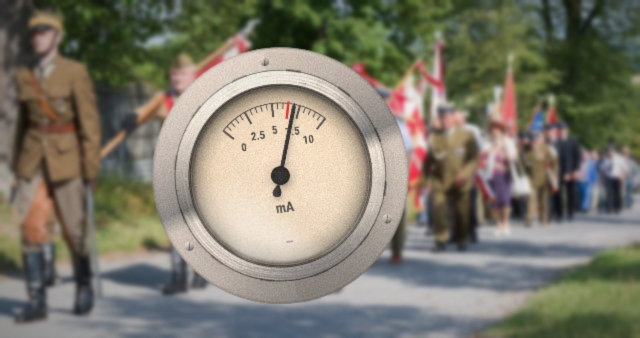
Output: 7,mA
